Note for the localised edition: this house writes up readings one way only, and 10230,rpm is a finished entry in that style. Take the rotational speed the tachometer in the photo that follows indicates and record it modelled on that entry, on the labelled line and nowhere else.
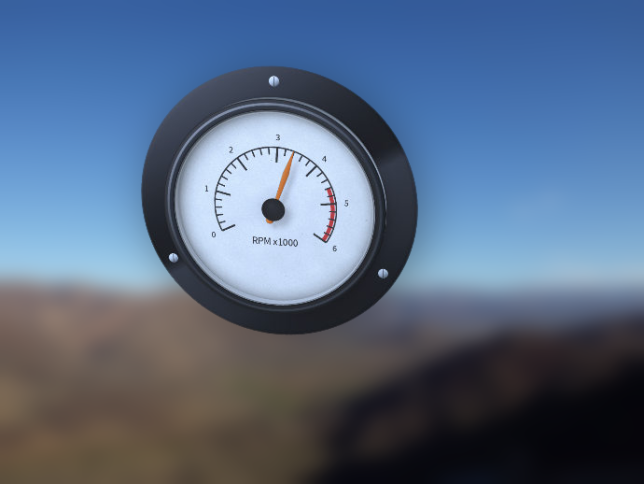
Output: 3400,rpm
